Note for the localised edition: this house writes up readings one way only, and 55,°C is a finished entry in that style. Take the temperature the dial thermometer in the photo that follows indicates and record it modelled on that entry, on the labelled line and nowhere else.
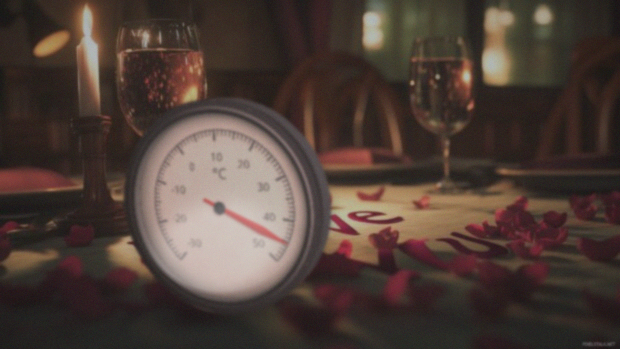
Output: 45,°C
